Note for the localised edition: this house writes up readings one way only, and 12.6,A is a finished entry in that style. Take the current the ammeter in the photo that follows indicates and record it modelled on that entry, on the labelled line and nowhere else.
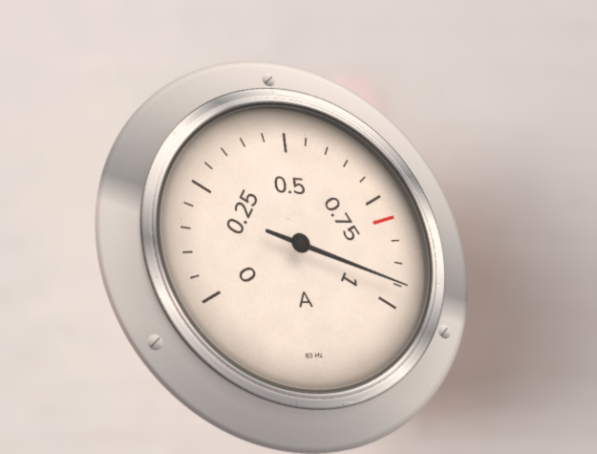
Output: 0.95,A
